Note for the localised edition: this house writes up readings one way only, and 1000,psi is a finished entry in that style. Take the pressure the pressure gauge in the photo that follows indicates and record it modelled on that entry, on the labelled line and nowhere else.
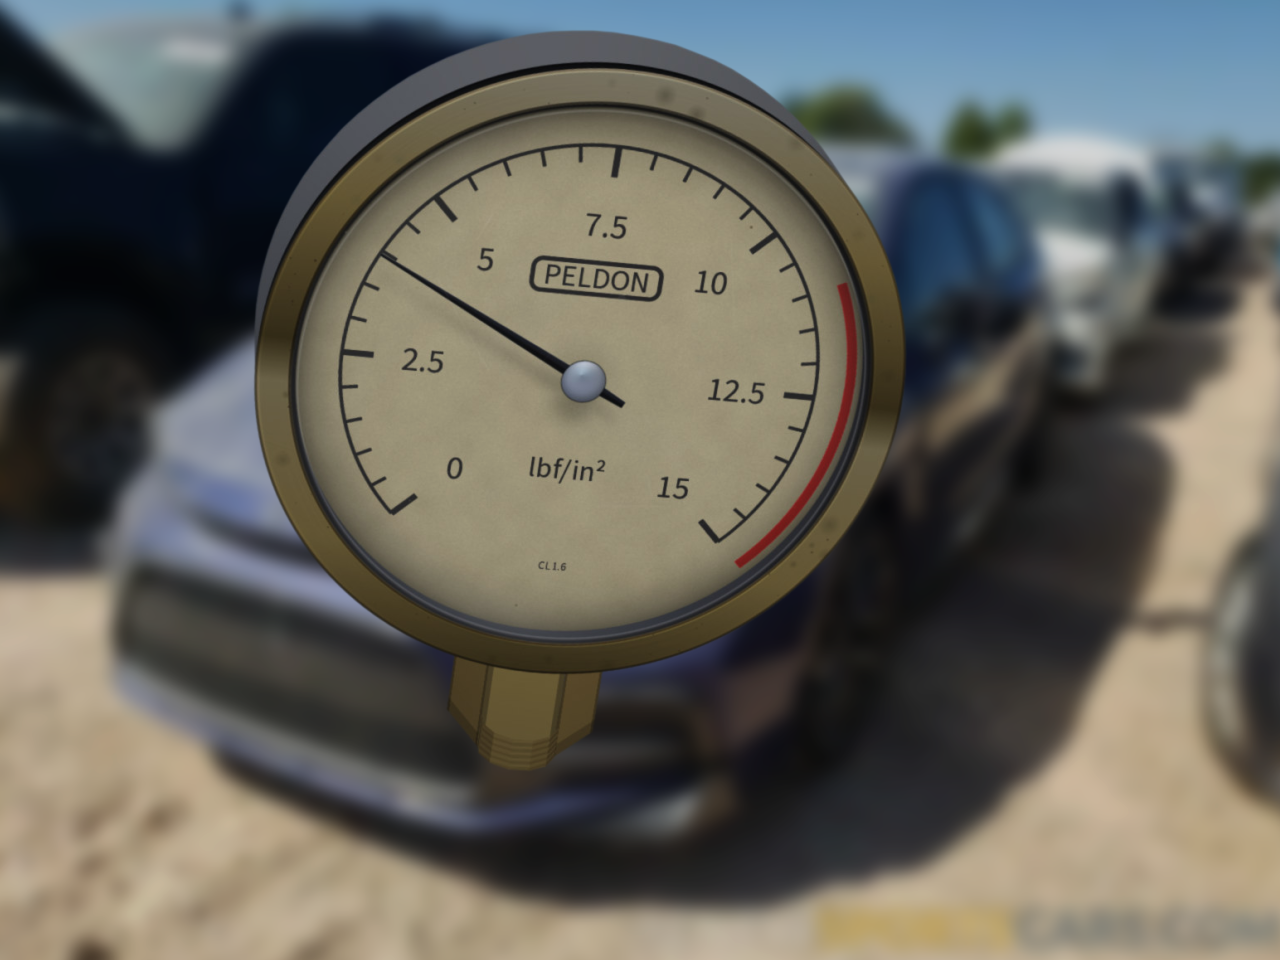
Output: 4,psi
